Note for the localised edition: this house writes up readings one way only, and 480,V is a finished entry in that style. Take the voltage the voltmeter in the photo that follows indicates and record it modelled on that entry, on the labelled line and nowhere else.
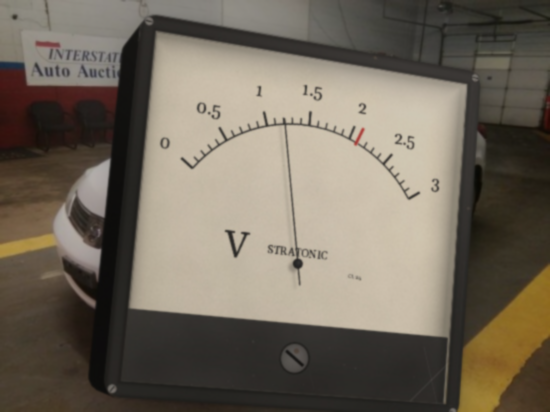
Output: 1.2,V
